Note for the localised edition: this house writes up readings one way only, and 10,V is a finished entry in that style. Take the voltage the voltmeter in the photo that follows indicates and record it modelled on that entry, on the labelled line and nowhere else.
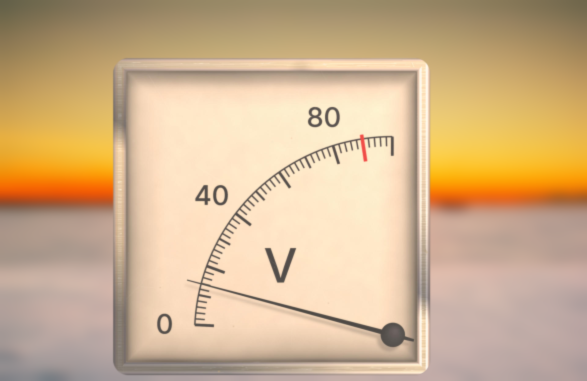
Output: 14,V
